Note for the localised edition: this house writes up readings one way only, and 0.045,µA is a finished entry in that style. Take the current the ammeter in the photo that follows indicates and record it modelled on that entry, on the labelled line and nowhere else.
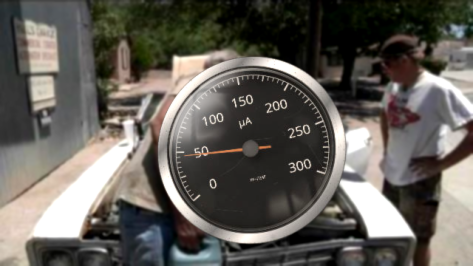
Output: 45,µA
